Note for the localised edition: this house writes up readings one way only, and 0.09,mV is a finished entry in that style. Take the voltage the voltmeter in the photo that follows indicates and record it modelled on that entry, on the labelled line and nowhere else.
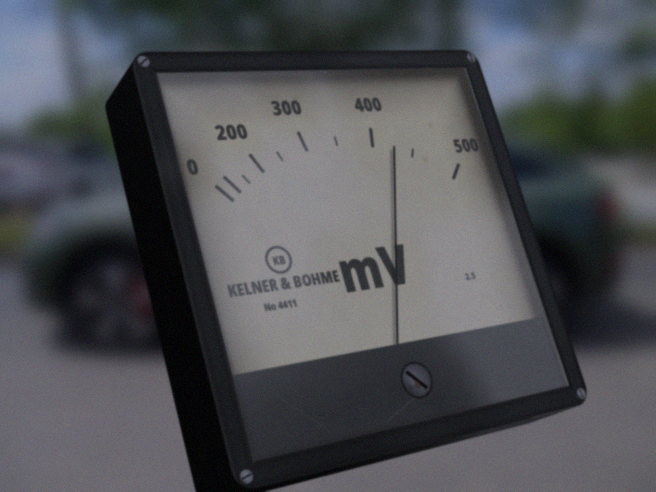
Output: 425,mV
